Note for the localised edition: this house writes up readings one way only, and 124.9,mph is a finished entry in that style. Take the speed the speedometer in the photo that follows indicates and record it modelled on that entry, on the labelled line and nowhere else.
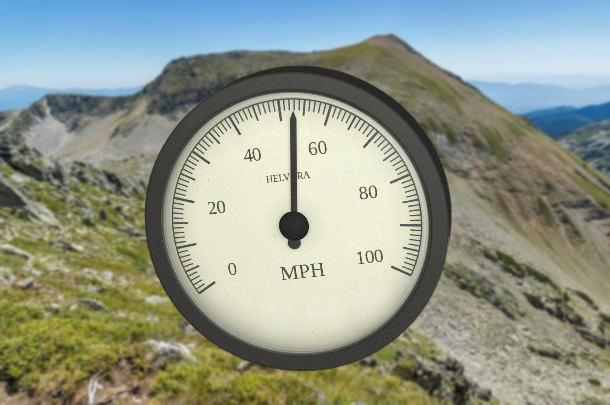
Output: 53,mph
